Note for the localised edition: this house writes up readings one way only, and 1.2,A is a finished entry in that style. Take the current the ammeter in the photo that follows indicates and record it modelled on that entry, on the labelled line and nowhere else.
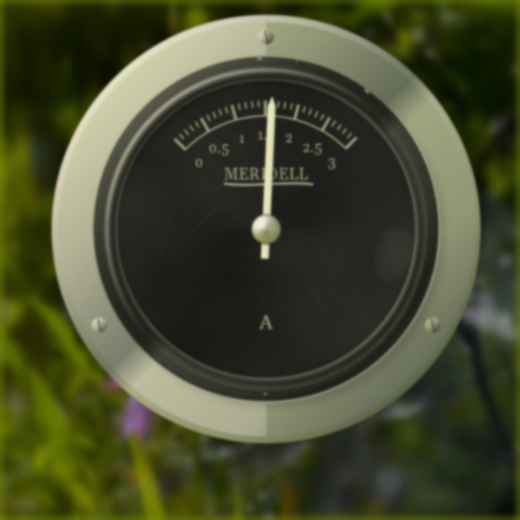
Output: 1.6,A
